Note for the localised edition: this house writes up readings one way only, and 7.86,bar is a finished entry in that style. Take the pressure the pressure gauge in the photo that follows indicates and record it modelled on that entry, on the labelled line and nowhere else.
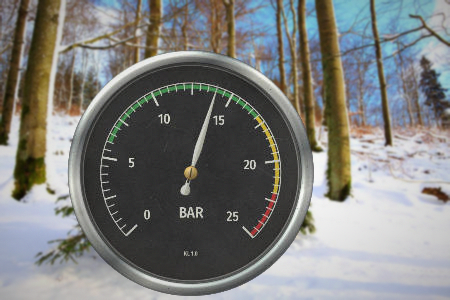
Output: 14,bar
